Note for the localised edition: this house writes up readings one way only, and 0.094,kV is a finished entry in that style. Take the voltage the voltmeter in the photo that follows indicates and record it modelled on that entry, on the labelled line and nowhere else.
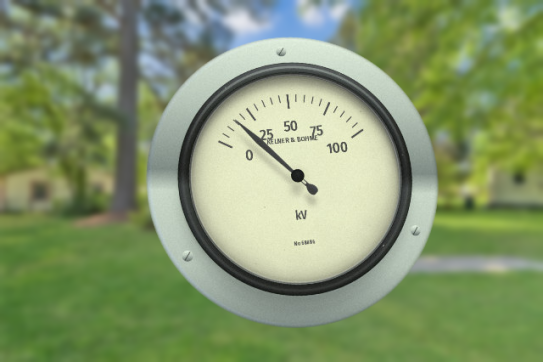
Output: 15,kV
